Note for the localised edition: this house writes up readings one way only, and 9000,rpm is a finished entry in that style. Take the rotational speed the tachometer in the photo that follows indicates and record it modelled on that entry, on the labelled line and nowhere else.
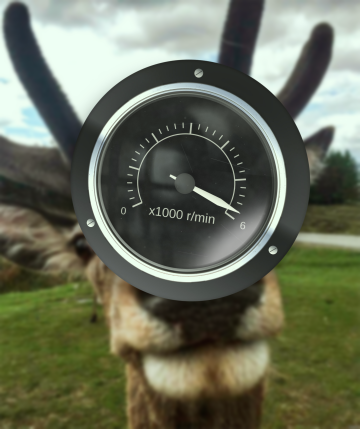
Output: 5800,rpm
